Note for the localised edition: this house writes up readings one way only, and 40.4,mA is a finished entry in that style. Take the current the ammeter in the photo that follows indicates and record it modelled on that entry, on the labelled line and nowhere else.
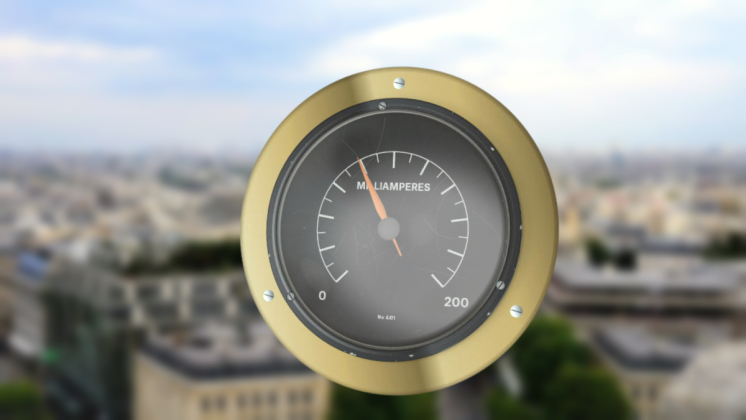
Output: 80,mA
